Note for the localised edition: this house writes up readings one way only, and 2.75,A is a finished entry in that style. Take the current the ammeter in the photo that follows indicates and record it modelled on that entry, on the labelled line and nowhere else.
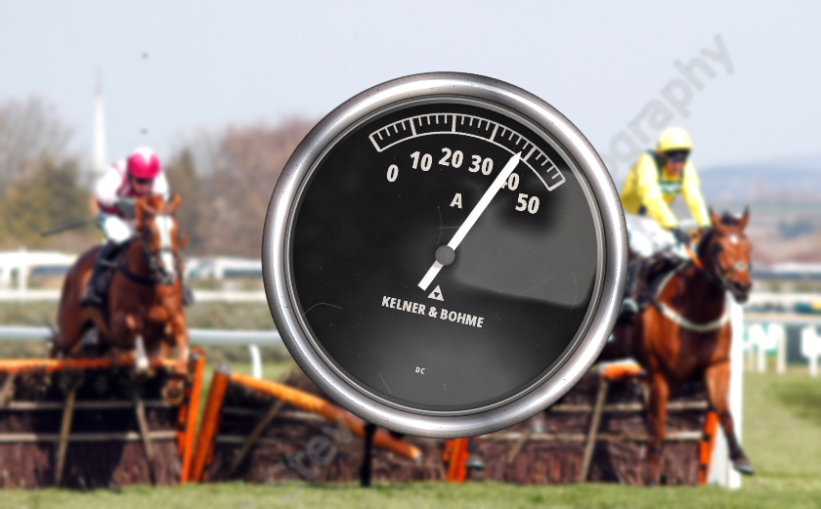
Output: 38,A
